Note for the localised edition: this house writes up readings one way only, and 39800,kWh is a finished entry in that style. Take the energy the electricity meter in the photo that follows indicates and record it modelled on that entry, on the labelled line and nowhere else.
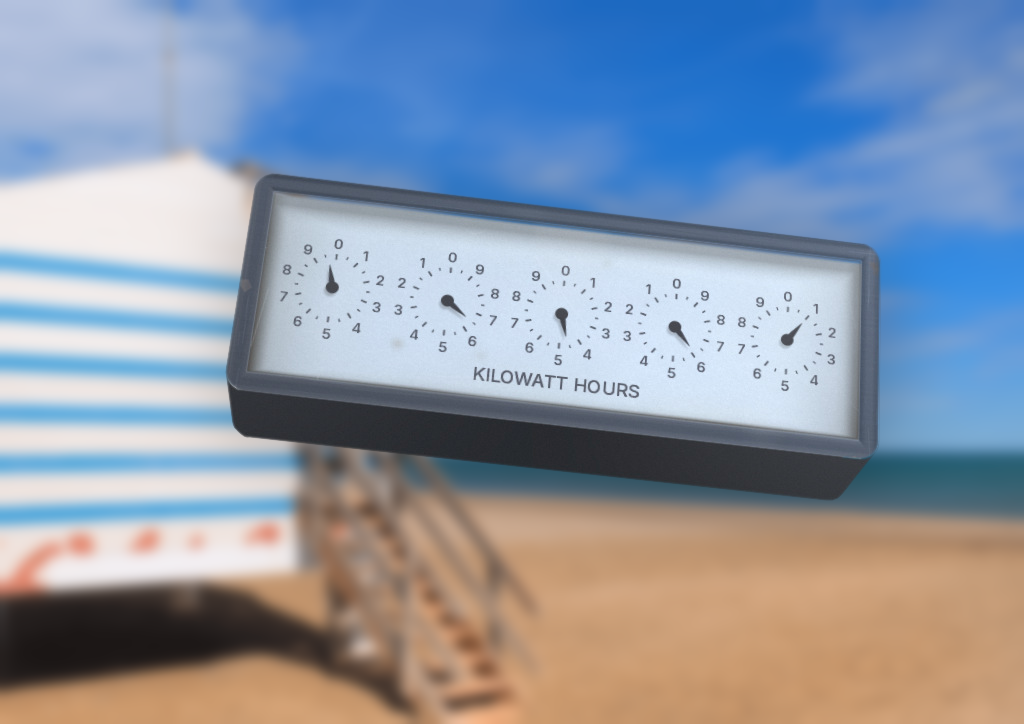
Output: 96461,kWh
